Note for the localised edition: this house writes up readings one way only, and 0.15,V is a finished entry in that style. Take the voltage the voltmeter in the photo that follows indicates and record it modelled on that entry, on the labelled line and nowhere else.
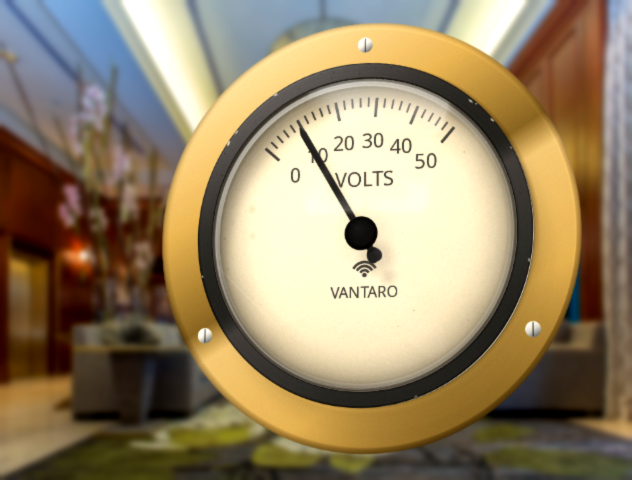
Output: 10,V
